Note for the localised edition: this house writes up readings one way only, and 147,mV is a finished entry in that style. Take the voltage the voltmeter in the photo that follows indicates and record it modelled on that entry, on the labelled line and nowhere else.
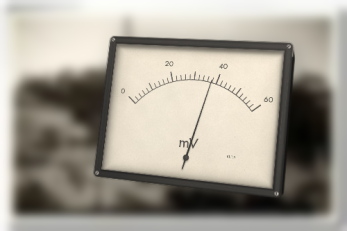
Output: 38,mV
